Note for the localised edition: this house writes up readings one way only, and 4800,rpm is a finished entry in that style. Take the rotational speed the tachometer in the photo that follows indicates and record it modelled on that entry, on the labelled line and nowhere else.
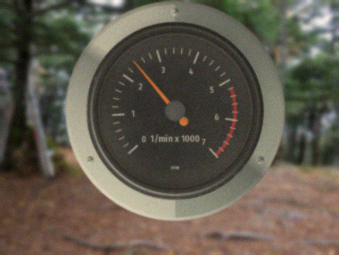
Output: 2400,rpm
